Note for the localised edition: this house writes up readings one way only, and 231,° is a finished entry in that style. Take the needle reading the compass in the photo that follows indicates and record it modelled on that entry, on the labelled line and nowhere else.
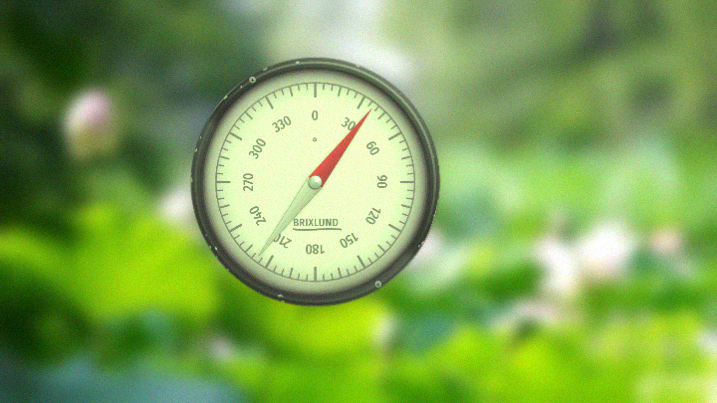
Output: 37.5,°
